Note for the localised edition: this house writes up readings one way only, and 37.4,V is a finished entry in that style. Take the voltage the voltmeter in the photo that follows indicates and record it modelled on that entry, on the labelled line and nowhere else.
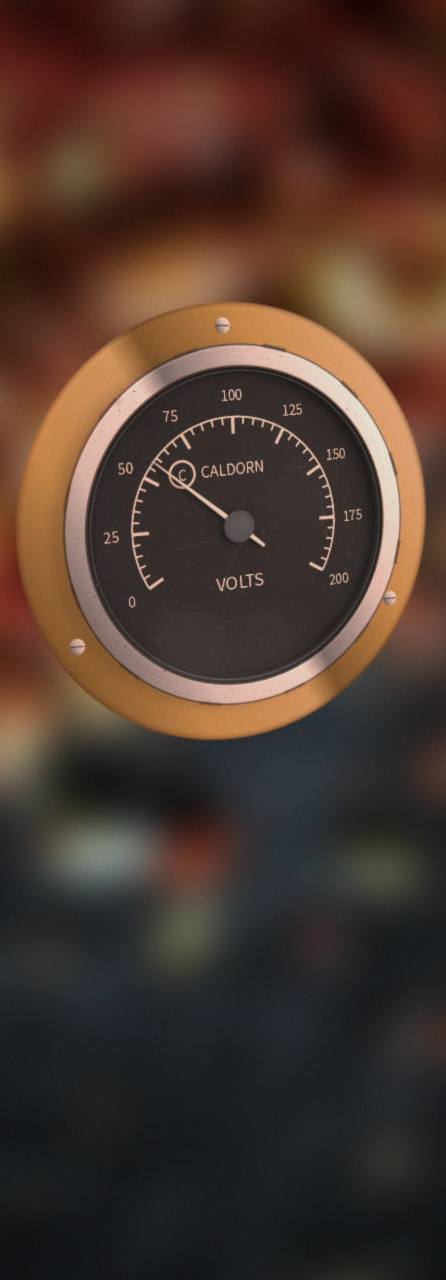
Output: 57.5,V
